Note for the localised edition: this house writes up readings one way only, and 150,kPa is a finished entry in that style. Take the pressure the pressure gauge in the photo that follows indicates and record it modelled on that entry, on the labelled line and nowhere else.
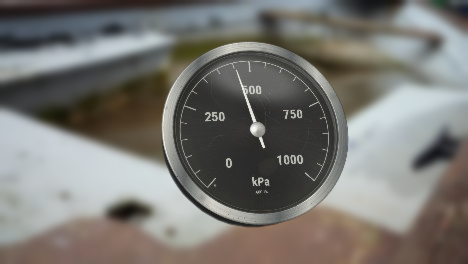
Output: 450,kPa
